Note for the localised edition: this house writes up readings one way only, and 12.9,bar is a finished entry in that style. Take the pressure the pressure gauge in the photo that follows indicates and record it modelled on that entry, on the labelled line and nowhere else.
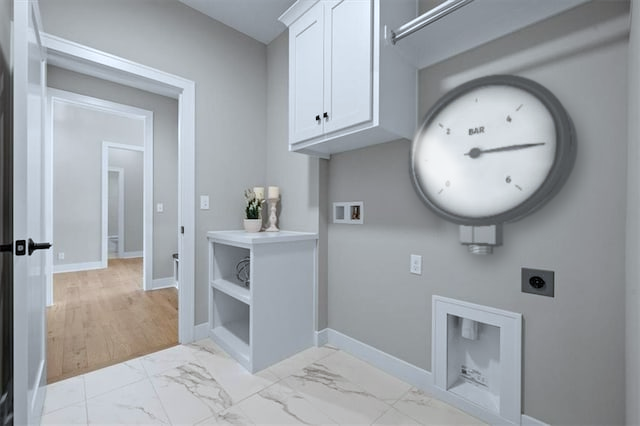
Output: 5,bar
